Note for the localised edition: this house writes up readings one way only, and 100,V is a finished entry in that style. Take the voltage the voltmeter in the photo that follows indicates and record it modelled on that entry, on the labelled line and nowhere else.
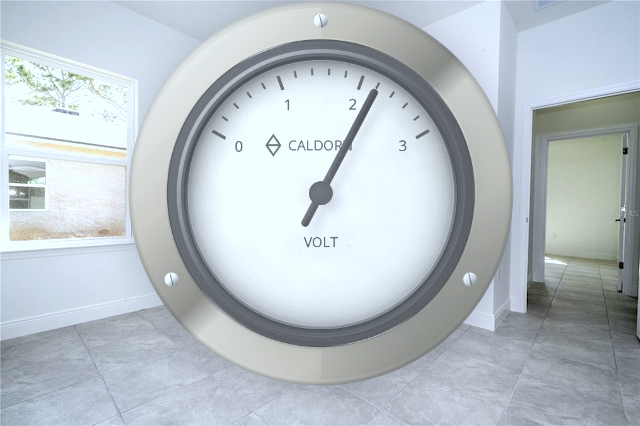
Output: 2.2,V
